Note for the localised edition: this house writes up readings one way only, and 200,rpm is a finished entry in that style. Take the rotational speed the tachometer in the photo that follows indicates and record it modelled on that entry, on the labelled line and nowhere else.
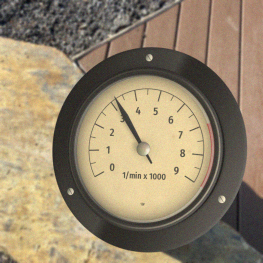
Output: 3250,rpm
